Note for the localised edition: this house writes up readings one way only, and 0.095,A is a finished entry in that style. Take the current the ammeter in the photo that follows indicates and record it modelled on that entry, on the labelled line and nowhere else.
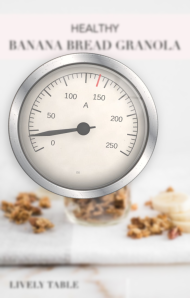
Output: 20,A
